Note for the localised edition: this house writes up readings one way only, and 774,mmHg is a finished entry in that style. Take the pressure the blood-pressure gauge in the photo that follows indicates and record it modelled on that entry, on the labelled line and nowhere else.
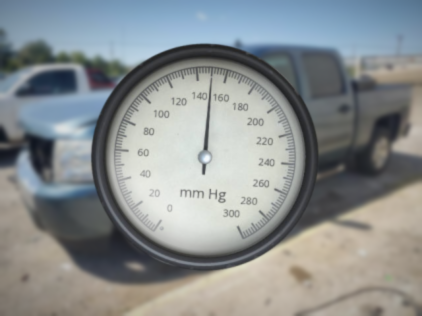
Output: 150,mmHg
